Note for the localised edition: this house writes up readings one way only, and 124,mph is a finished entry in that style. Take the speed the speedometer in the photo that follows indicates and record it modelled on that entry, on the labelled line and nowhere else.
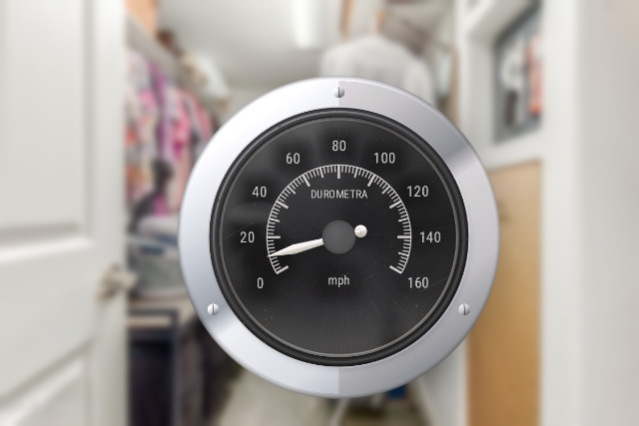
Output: 10,mph
